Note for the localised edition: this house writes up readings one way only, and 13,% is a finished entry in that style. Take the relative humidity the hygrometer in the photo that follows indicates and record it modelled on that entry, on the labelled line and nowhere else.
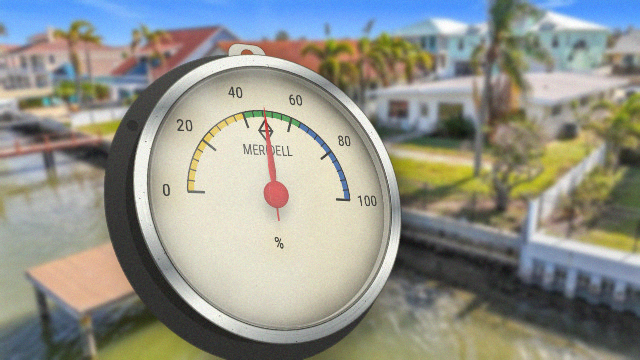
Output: 48,%
